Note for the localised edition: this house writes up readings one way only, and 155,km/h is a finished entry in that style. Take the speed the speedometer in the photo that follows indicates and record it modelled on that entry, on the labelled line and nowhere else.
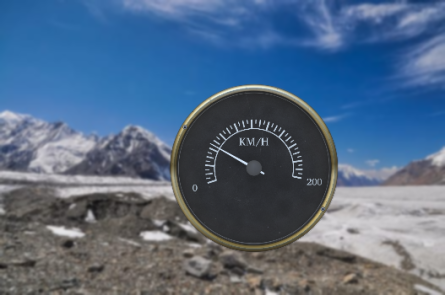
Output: 45,km/h
